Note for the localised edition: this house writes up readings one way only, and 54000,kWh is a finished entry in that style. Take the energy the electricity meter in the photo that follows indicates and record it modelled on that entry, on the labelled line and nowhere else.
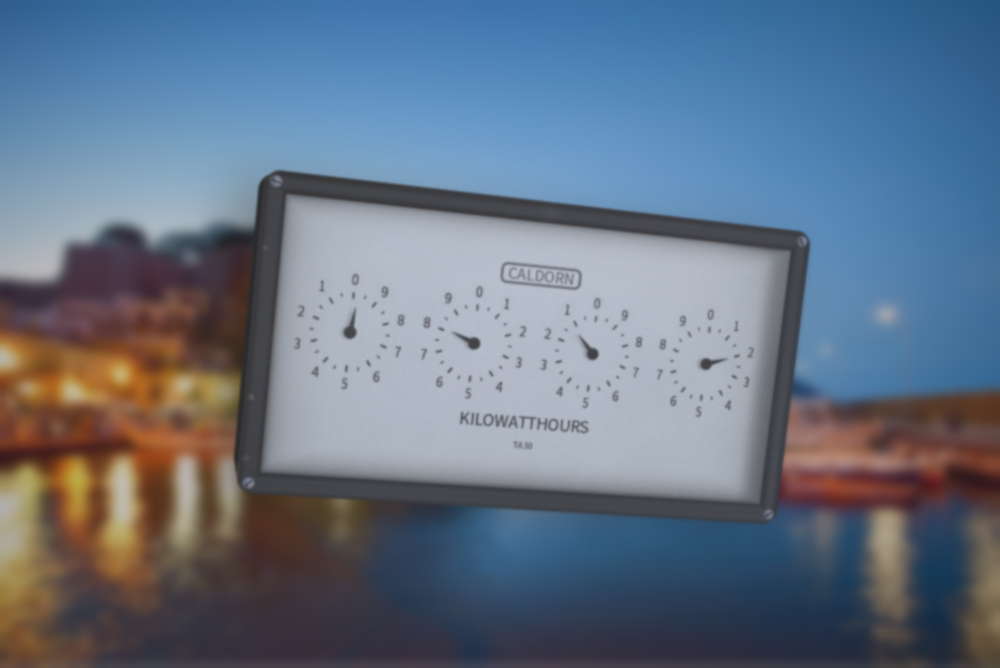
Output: 9812,kWh
